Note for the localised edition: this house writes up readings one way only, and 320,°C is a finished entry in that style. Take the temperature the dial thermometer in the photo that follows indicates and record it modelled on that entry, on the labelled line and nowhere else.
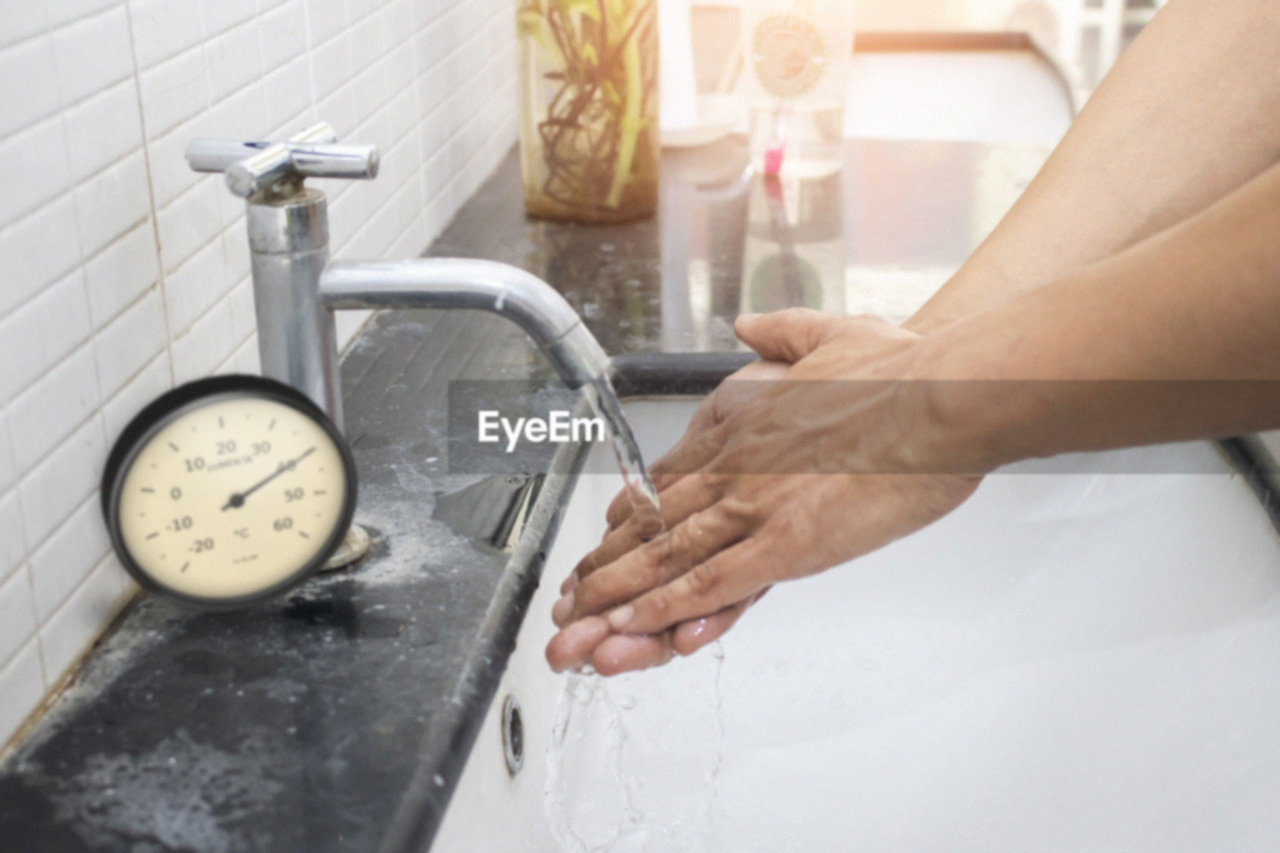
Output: 40,°C
